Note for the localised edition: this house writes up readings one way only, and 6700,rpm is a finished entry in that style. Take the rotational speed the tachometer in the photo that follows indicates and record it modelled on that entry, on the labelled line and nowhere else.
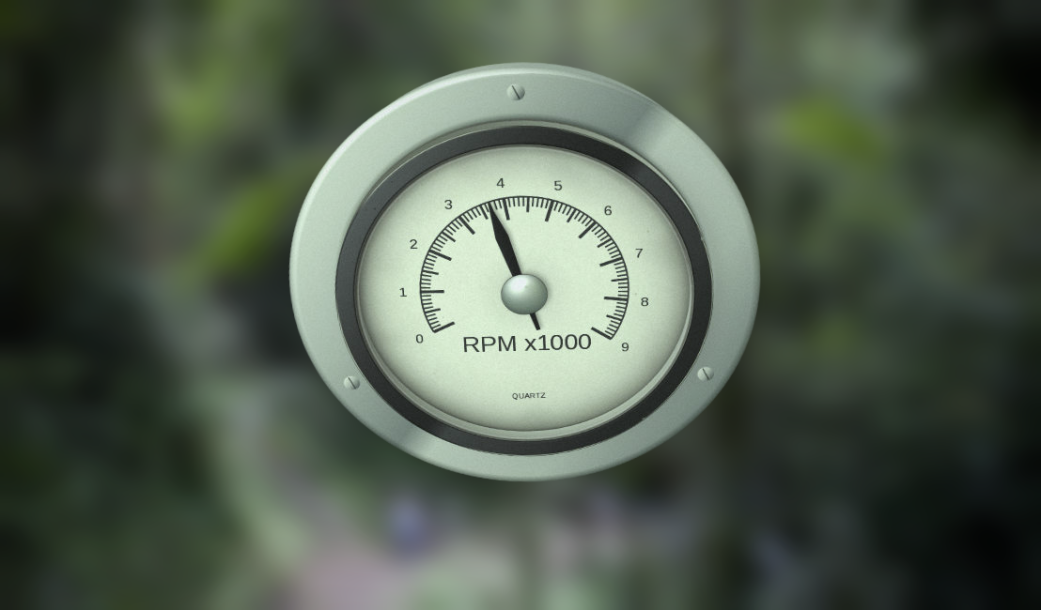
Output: 3700,rpm
